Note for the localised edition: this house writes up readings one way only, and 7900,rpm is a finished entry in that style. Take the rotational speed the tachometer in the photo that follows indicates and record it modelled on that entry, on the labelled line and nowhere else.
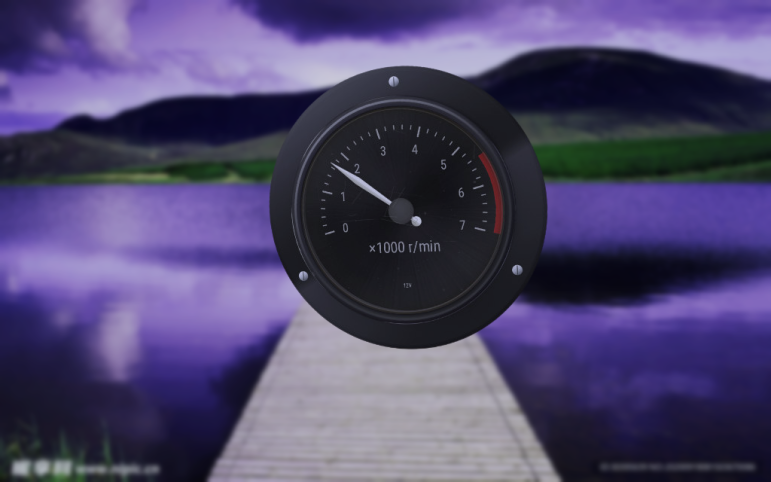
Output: 1700,rpm
